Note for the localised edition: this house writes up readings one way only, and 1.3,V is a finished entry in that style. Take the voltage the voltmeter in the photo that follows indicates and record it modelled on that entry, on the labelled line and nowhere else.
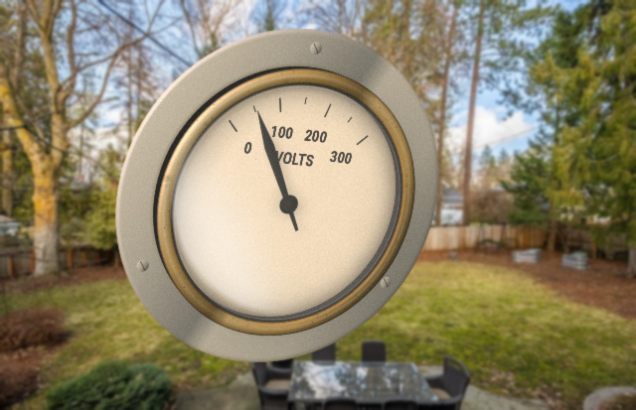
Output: 50,V
